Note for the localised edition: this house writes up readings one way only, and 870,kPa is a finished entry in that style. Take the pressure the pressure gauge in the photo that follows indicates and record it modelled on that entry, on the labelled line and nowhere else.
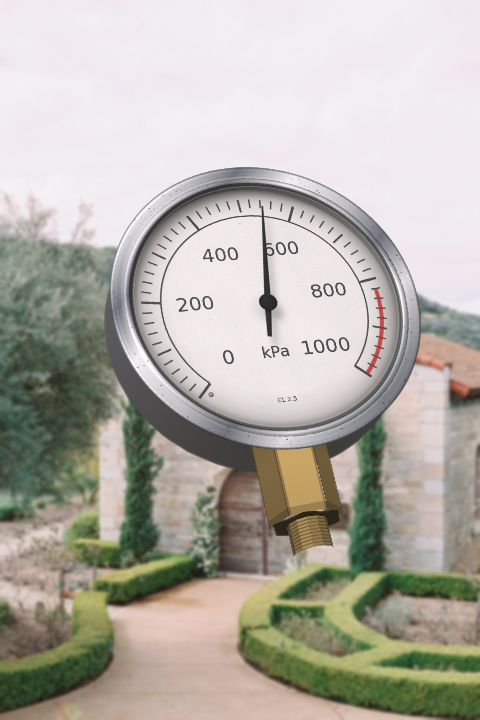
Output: 540,kPa
